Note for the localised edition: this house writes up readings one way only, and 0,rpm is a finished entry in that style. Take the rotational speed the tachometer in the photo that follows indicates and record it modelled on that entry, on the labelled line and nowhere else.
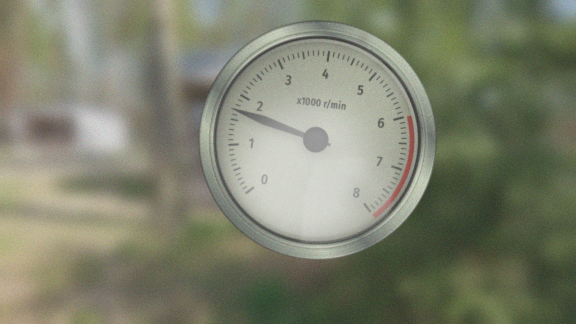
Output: 1700,rpm
